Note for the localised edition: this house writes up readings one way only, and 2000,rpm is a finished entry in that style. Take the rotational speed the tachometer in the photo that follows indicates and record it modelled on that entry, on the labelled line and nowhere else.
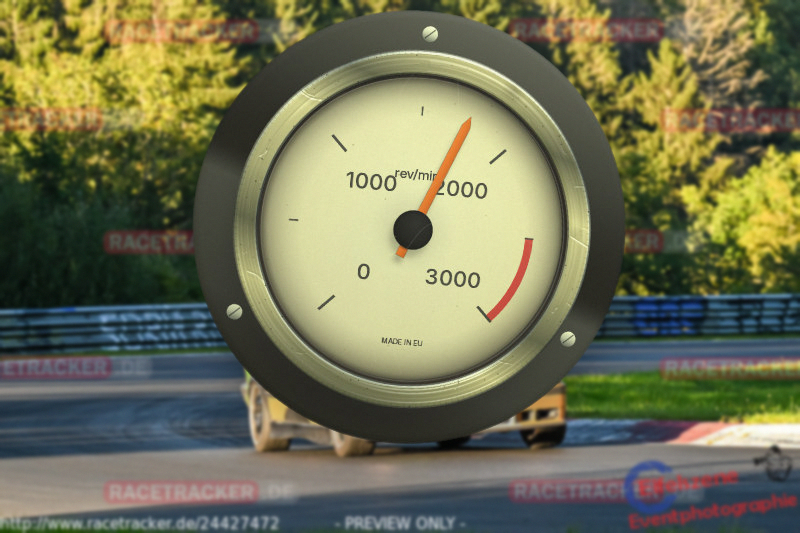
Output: 1750,rpm
